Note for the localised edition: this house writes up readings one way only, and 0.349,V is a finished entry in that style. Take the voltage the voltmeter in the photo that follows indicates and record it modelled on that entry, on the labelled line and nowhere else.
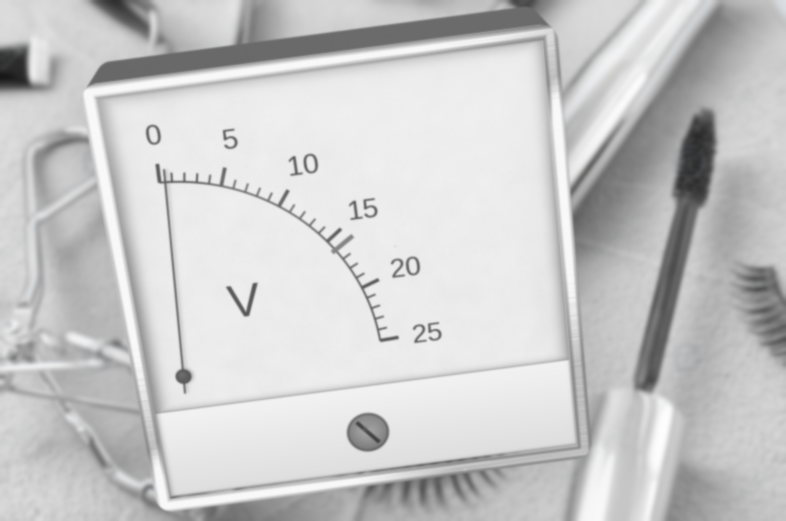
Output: 0.5,V
